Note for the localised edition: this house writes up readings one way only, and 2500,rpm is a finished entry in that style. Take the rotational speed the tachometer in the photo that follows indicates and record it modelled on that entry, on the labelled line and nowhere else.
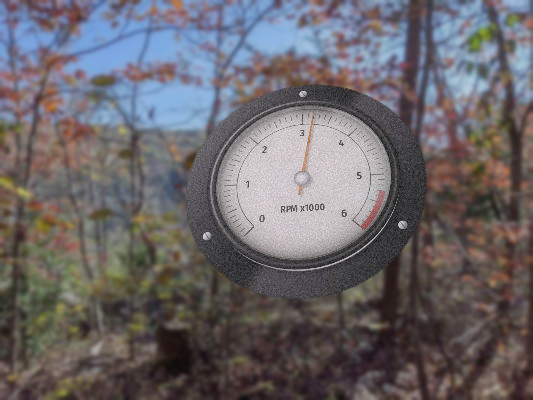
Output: 3200,rpm
